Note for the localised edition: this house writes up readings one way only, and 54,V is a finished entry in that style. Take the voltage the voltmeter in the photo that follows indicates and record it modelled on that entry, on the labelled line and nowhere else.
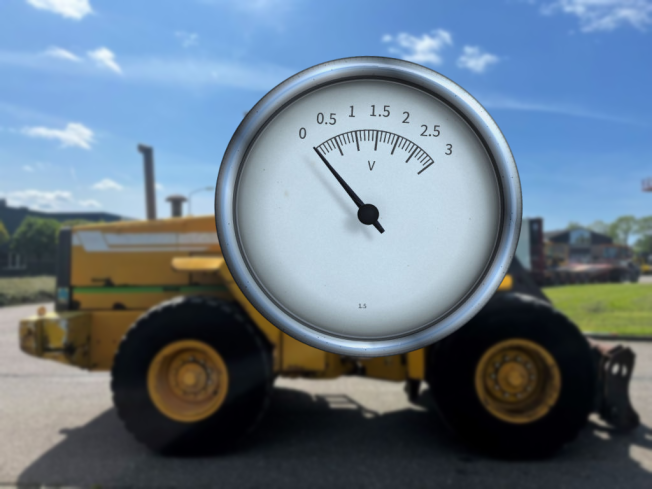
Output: 0,V
